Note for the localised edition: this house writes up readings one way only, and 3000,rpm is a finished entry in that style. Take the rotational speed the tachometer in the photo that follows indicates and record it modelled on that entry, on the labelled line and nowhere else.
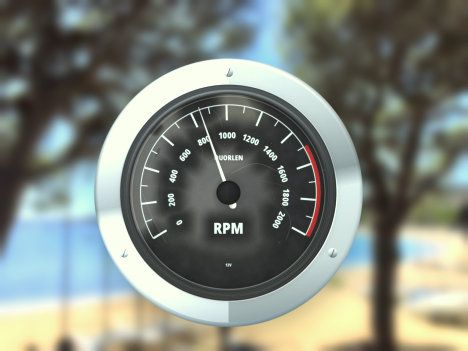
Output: 850,rpm
